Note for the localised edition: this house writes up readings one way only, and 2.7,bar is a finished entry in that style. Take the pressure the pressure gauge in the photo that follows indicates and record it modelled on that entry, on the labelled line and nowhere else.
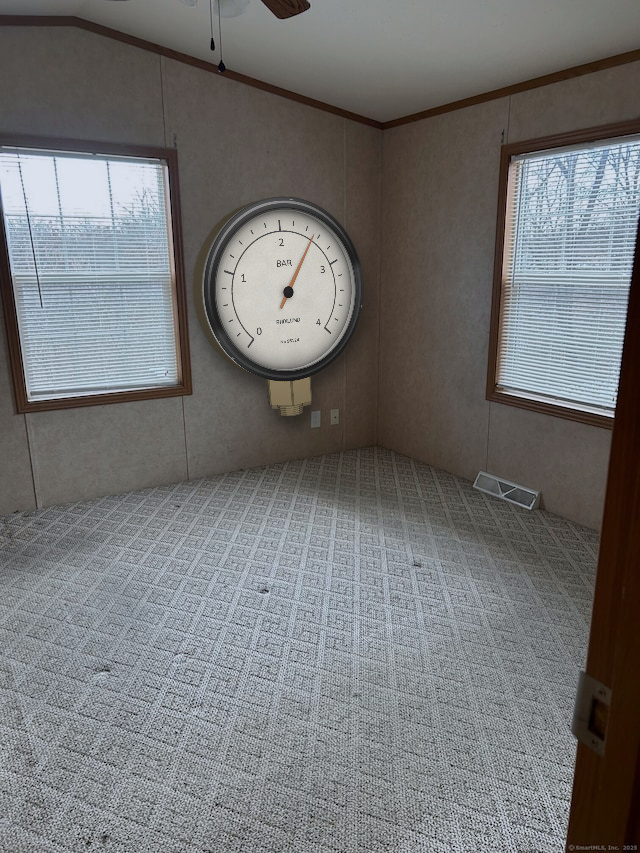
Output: 2.5,bar
